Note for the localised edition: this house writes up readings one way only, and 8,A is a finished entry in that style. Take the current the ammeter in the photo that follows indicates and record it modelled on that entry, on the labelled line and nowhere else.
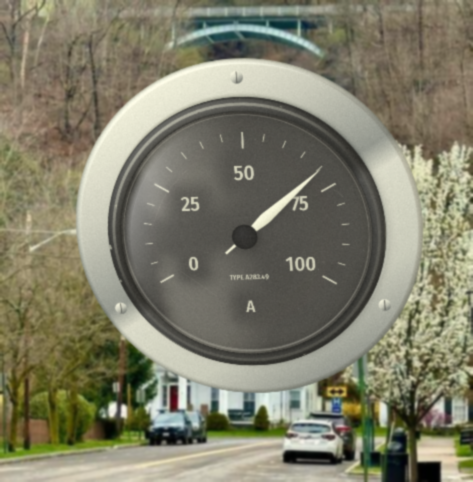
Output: 70,A
